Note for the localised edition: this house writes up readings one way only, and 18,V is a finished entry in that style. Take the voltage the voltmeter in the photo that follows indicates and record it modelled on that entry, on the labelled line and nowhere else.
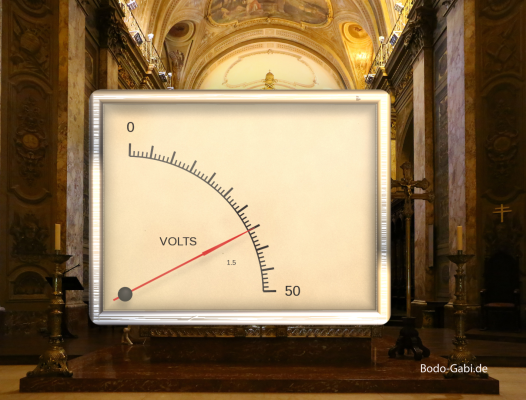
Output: 35,V
